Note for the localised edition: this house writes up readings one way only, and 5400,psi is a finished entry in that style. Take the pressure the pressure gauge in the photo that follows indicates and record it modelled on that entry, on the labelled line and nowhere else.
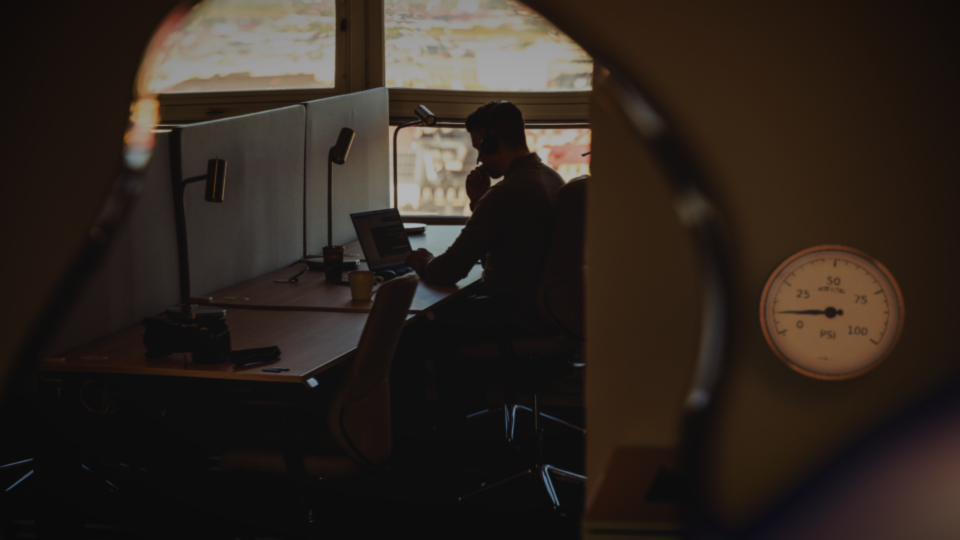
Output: 10,psi
